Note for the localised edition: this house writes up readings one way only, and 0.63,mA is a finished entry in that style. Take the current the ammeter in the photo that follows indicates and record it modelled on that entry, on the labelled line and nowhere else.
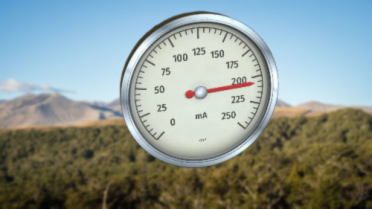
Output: 205,mA
